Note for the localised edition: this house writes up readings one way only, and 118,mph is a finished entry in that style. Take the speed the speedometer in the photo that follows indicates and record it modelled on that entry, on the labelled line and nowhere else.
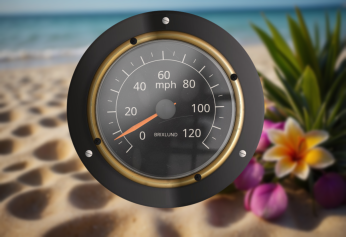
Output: 7.5,mph
